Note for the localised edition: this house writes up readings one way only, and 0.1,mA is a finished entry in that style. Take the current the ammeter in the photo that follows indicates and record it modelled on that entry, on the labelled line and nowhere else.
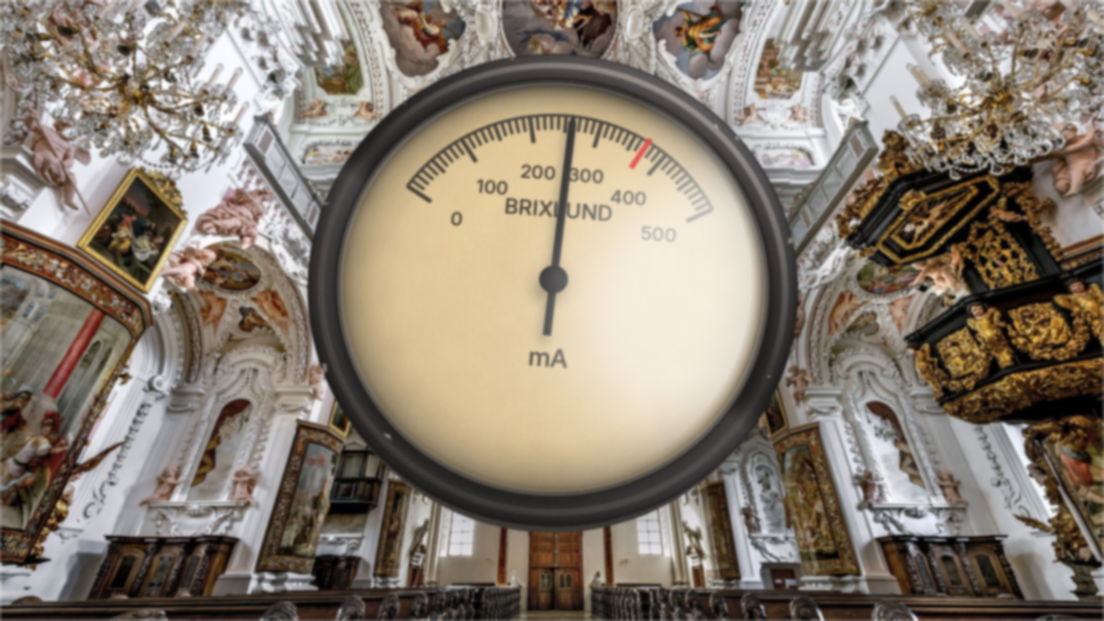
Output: 260,mA
